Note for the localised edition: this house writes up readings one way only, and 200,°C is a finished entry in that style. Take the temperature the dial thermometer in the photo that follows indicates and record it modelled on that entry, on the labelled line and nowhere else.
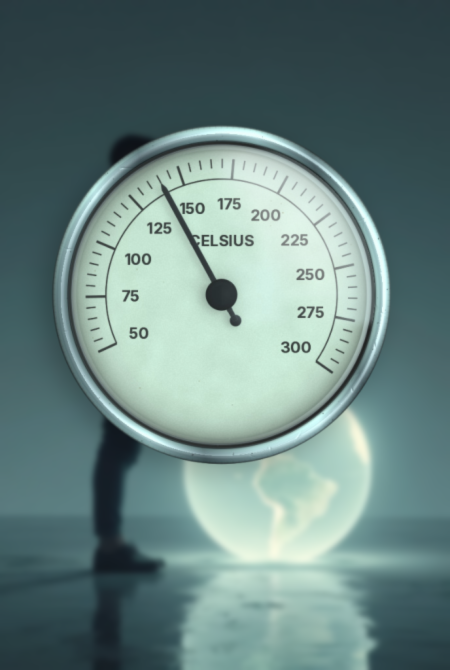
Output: 140,°C
